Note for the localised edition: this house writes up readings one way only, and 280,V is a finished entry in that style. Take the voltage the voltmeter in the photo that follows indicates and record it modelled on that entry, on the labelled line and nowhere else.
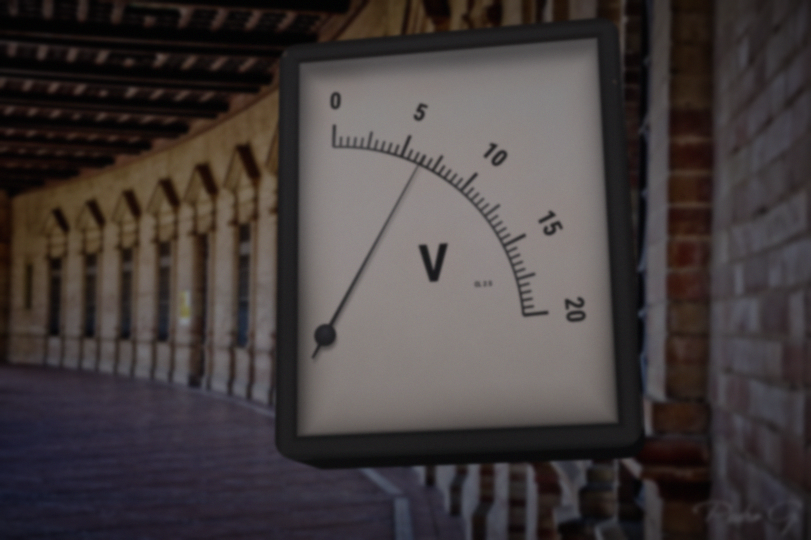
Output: 6.5,V
